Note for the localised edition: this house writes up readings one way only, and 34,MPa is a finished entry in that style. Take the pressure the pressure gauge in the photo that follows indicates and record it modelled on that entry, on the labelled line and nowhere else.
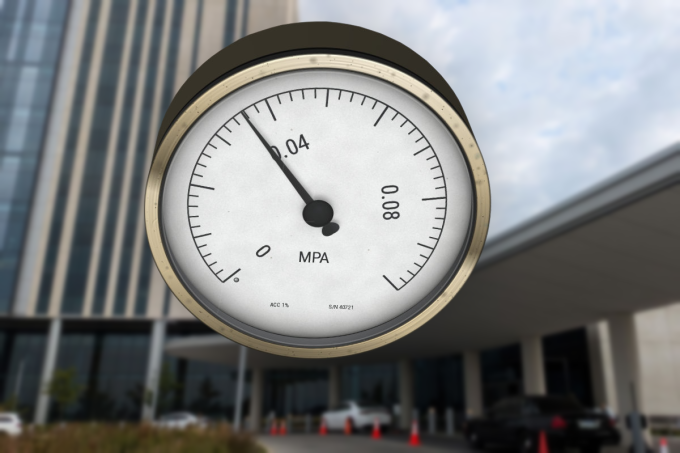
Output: 0.036,MPa
